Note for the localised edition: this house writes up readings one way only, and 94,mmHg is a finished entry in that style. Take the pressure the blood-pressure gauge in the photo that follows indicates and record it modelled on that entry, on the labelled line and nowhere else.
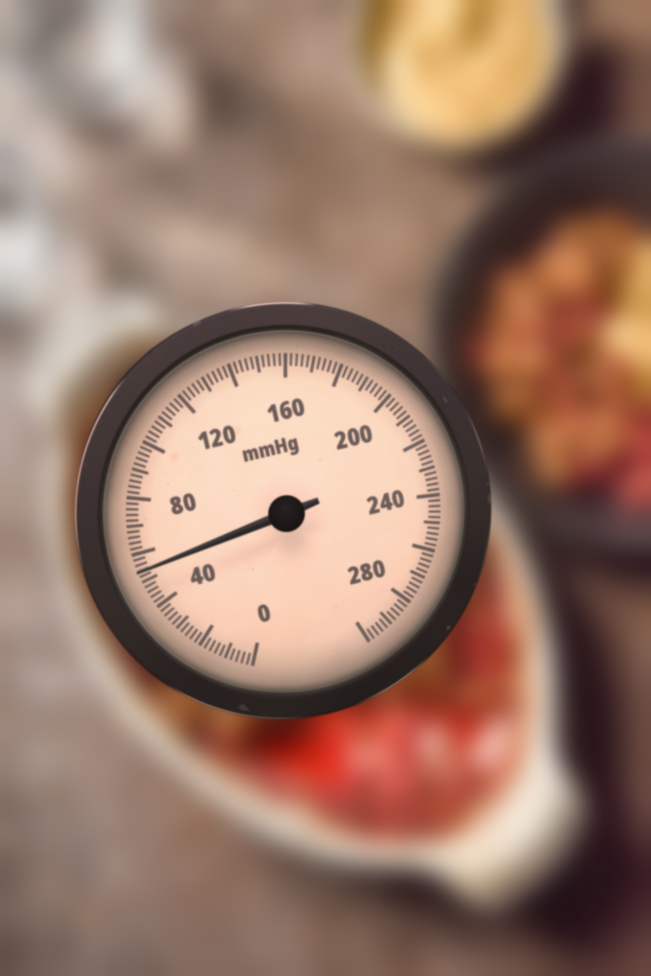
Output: 54,mmHg
